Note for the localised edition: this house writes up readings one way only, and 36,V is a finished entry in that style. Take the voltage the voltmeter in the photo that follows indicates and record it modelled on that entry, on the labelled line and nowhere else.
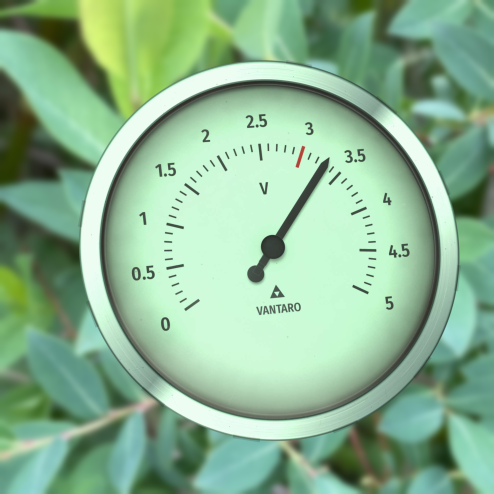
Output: 3.3,V
